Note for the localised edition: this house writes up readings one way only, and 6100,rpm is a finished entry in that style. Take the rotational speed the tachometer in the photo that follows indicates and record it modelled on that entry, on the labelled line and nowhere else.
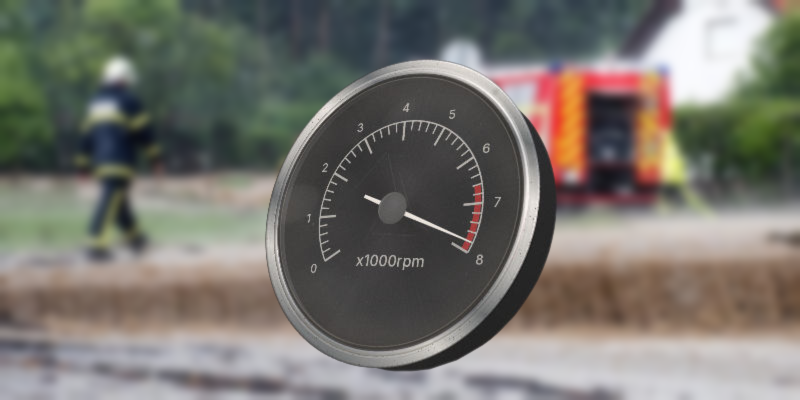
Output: 7800,rpm
